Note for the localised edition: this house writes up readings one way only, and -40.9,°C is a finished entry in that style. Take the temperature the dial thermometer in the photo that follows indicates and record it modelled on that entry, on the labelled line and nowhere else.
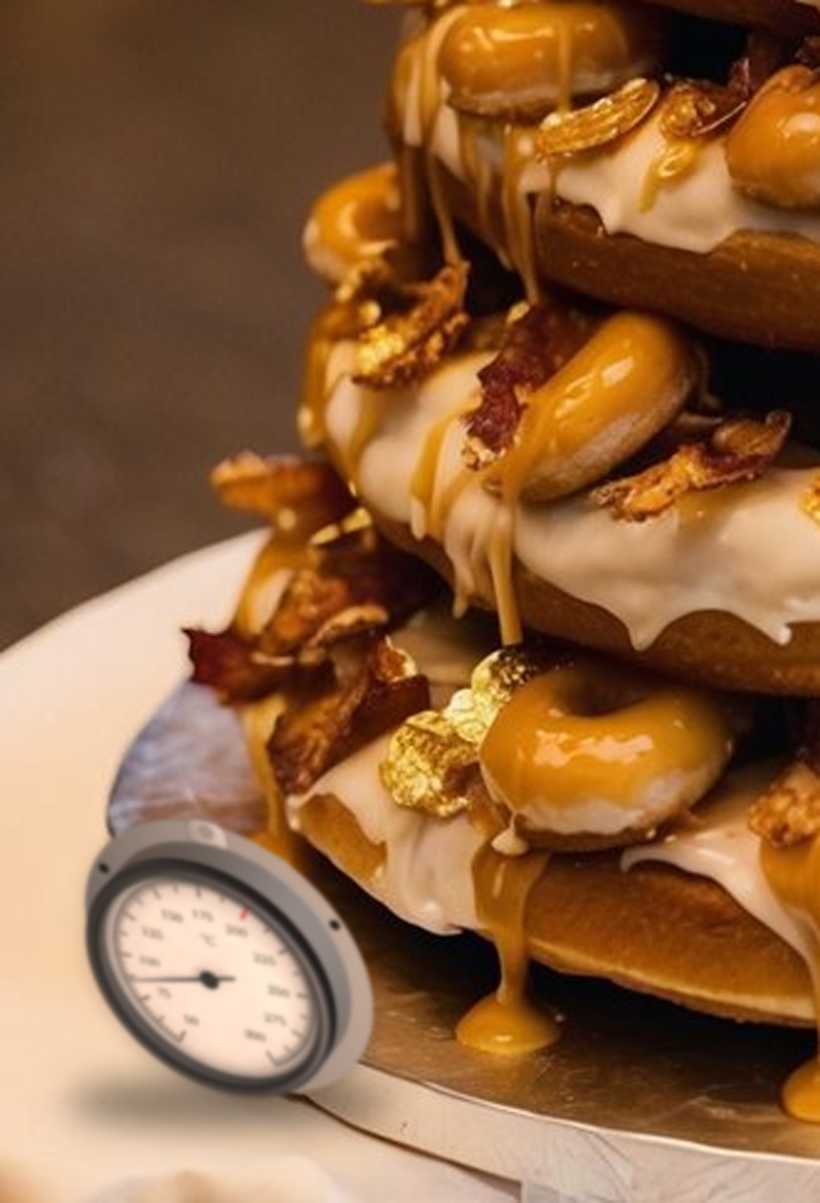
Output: 87.5,°C
